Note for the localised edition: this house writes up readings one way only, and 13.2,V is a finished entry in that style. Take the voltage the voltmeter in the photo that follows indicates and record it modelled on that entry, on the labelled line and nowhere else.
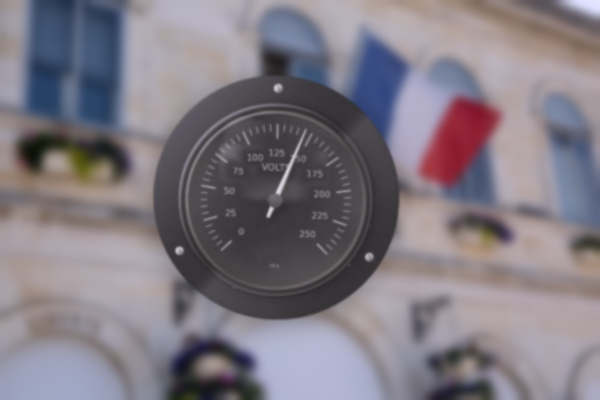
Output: 145,V
